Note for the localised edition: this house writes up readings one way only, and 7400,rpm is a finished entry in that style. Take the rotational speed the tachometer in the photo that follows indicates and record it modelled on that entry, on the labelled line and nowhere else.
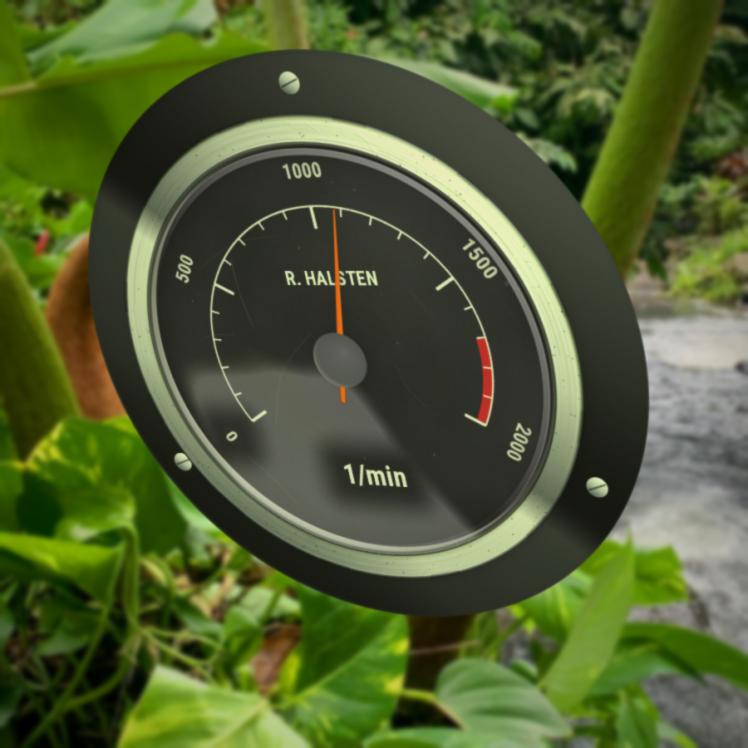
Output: 1100,rpm
